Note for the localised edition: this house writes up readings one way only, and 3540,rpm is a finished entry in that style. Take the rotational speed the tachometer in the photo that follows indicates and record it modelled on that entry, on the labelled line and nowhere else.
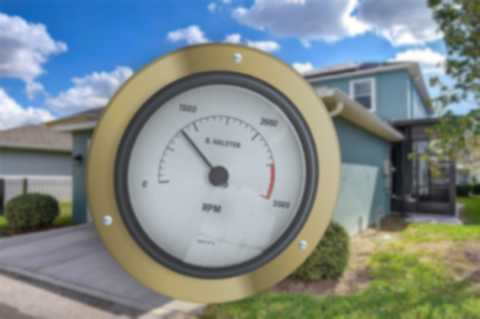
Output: 800,rpm
